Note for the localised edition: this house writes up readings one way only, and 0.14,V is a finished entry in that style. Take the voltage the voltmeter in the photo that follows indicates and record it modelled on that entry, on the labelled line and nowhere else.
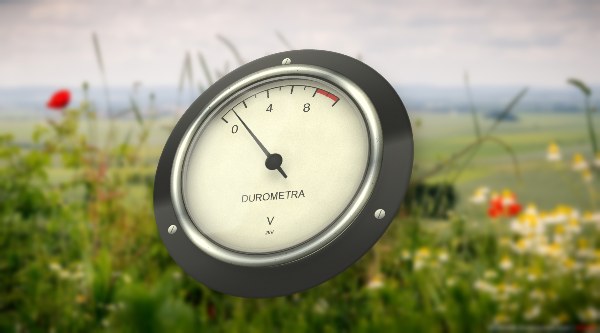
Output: 1,V
